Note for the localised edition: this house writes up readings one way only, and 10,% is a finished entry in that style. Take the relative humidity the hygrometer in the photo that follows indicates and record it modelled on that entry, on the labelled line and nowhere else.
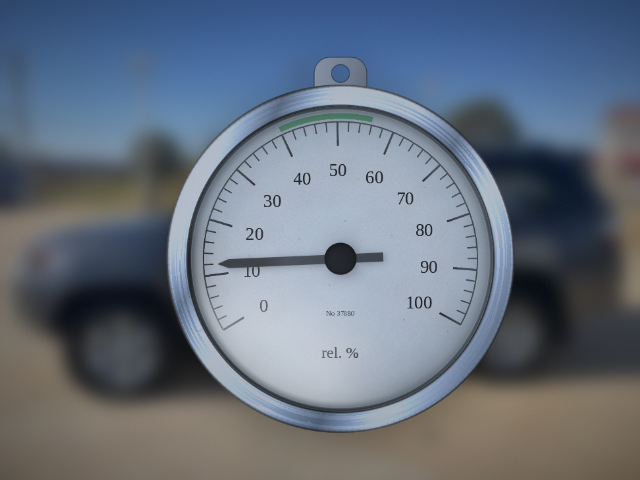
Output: 12,%
